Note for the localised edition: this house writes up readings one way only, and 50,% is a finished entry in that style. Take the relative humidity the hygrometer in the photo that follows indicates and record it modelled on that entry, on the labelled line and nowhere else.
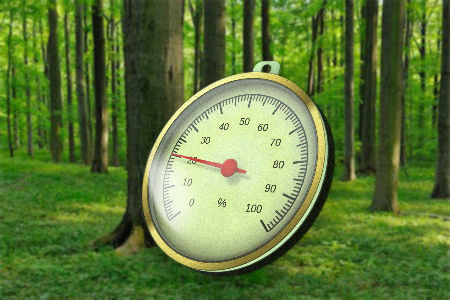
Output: 20,%
